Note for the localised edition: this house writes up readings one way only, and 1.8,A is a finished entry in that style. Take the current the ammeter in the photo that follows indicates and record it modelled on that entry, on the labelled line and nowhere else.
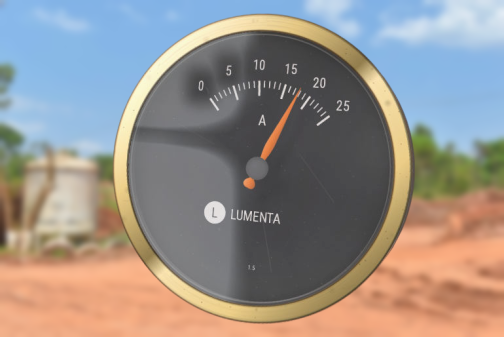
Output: 18,A
